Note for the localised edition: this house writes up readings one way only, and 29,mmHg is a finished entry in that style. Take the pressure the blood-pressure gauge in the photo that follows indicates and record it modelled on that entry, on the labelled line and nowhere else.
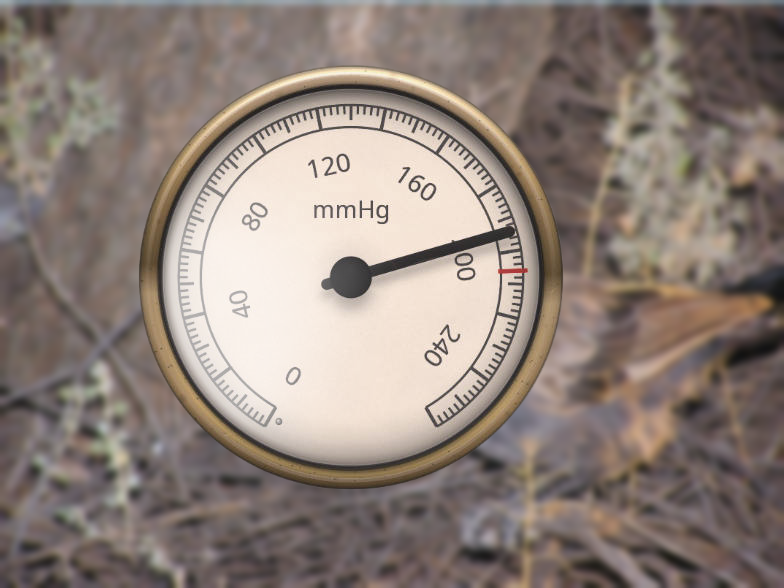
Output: 194,mmHg
